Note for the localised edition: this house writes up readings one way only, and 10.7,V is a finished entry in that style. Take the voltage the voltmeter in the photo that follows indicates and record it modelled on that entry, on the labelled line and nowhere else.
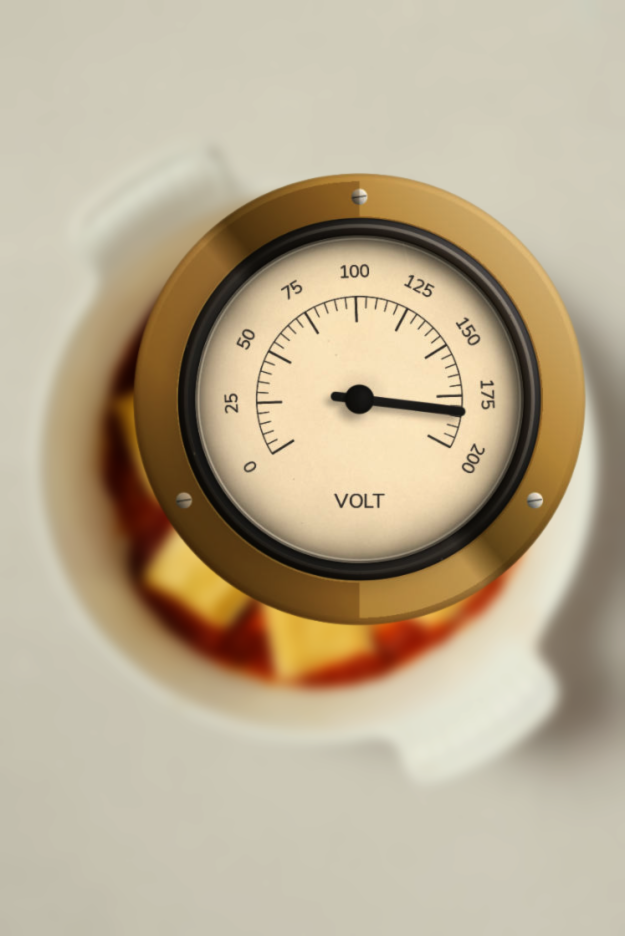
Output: 182.5,V
